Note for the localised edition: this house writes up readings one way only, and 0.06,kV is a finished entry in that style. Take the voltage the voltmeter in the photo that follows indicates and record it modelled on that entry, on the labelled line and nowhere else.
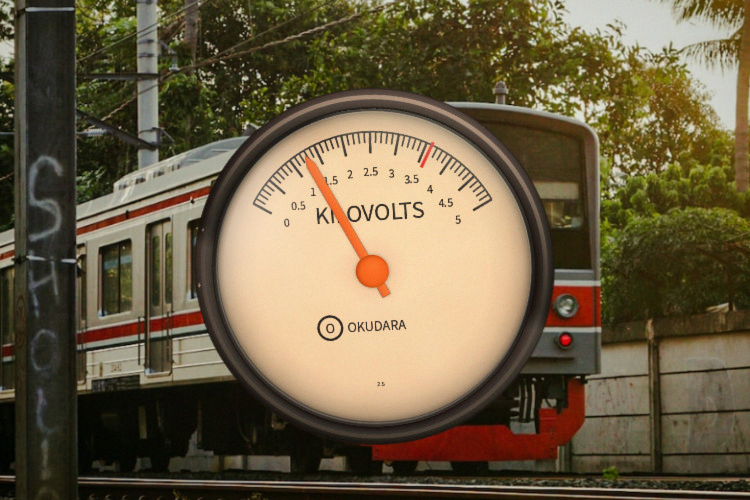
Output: 1.3,kV
